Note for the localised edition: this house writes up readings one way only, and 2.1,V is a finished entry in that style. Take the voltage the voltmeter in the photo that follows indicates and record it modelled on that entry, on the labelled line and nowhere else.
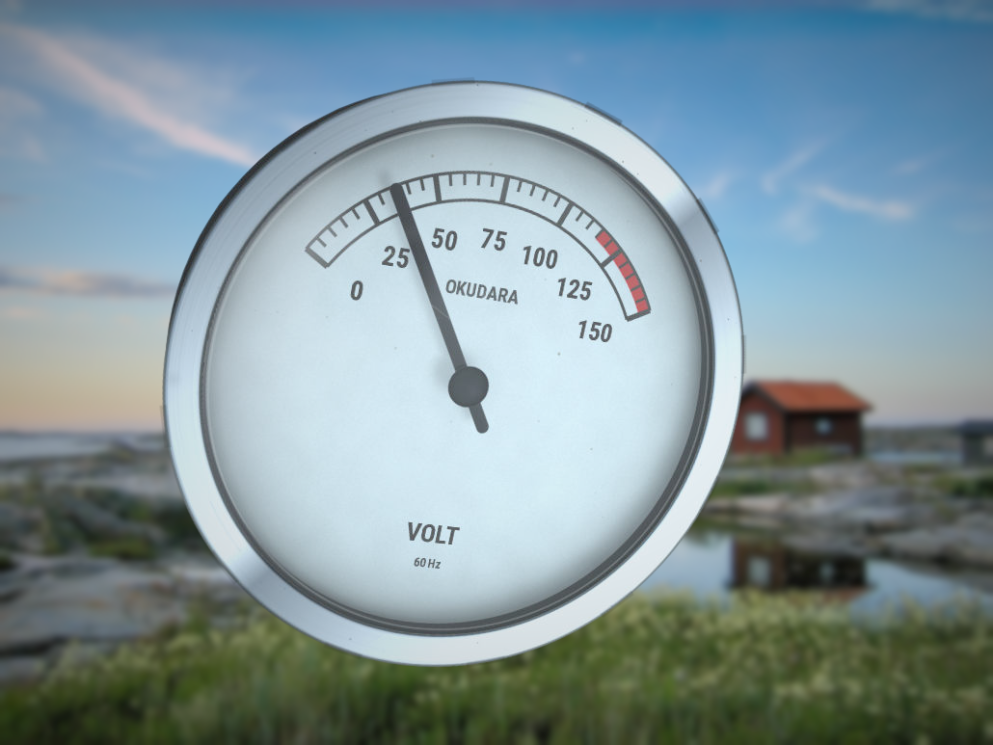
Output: 35,V
